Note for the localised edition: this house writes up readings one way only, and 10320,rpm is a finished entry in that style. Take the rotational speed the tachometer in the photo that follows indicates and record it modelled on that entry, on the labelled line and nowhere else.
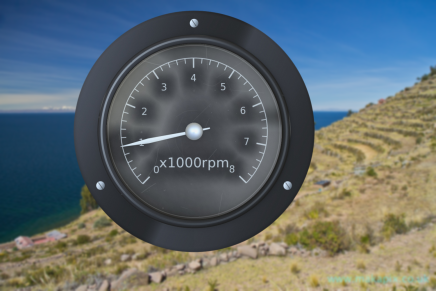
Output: 1000,rpm
